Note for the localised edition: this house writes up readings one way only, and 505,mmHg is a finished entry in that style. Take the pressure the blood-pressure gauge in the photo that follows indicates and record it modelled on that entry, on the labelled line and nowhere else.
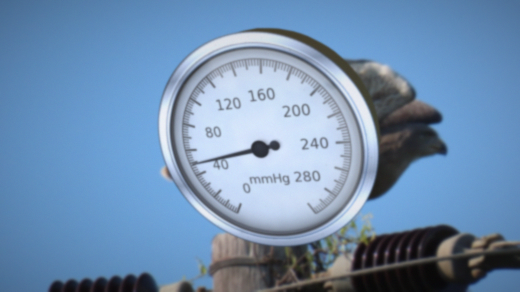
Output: 50,mmHg
